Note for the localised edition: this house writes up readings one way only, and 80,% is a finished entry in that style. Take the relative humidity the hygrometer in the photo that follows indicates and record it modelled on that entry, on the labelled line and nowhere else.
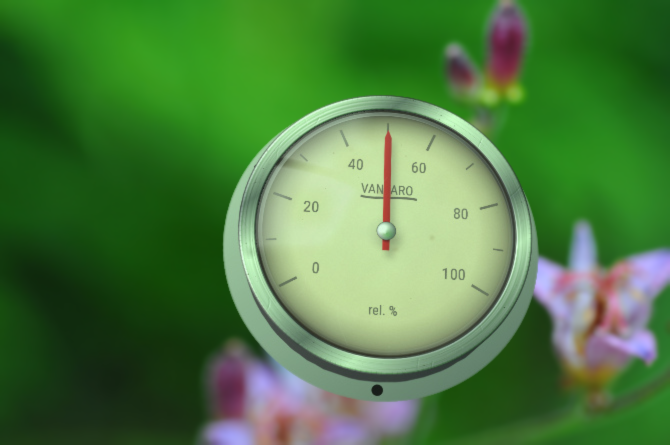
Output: 50,%
